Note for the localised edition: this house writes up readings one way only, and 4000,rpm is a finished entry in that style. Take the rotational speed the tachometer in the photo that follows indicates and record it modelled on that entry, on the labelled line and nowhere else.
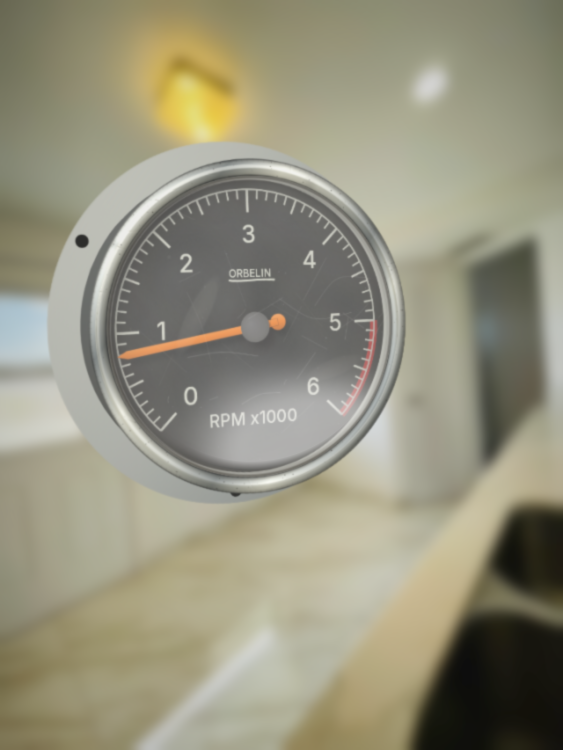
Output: 800,rpm
